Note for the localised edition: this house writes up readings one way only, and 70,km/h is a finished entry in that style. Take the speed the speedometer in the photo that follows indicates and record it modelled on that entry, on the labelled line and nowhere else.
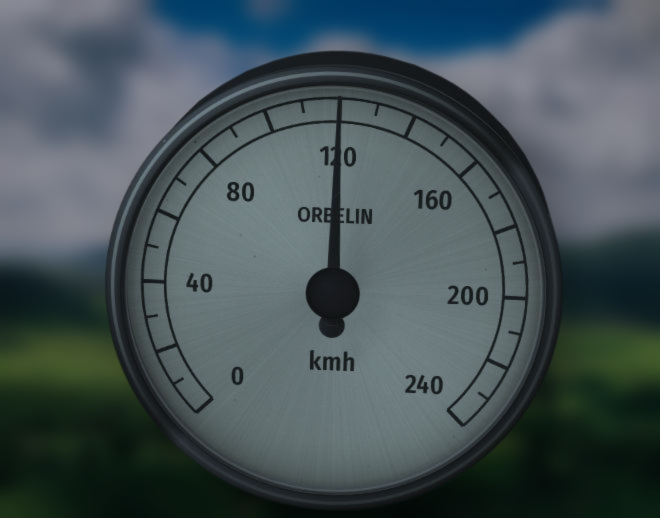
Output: 120,km/h
